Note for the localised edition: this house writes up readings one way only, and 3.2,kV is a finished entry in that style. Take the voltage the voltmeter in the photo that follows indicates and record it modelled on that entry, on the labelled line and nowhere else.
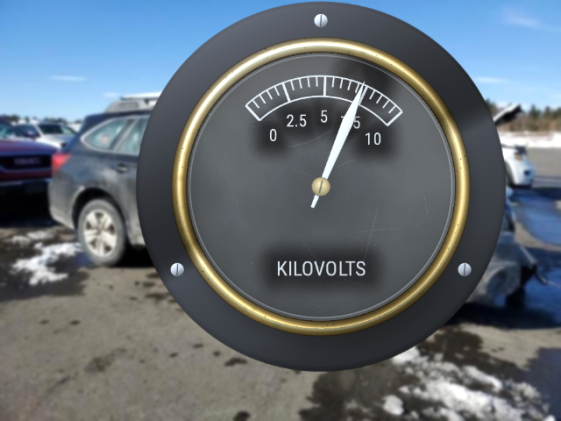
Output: 7.25,kV
